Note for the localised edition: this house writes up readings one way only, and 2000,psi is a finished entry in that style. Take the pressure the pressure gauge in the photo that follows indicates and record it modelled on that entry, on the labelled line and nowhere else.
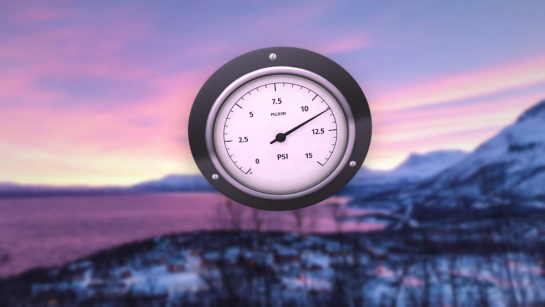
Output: 11,psi
